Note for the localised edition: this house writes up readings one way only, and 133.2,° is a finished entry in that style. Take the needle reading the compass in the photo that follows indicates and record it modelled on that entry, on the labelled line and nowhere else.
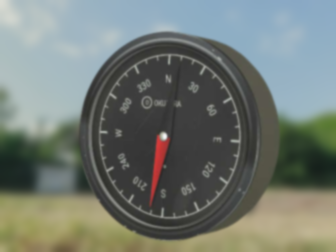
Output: 190,°
